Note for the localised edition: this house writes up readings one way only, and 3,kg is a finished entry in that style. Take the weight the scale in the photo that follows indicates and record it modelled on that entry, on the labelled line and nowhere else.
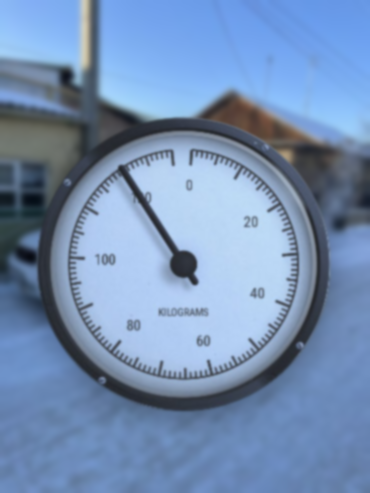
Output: 120,kg
